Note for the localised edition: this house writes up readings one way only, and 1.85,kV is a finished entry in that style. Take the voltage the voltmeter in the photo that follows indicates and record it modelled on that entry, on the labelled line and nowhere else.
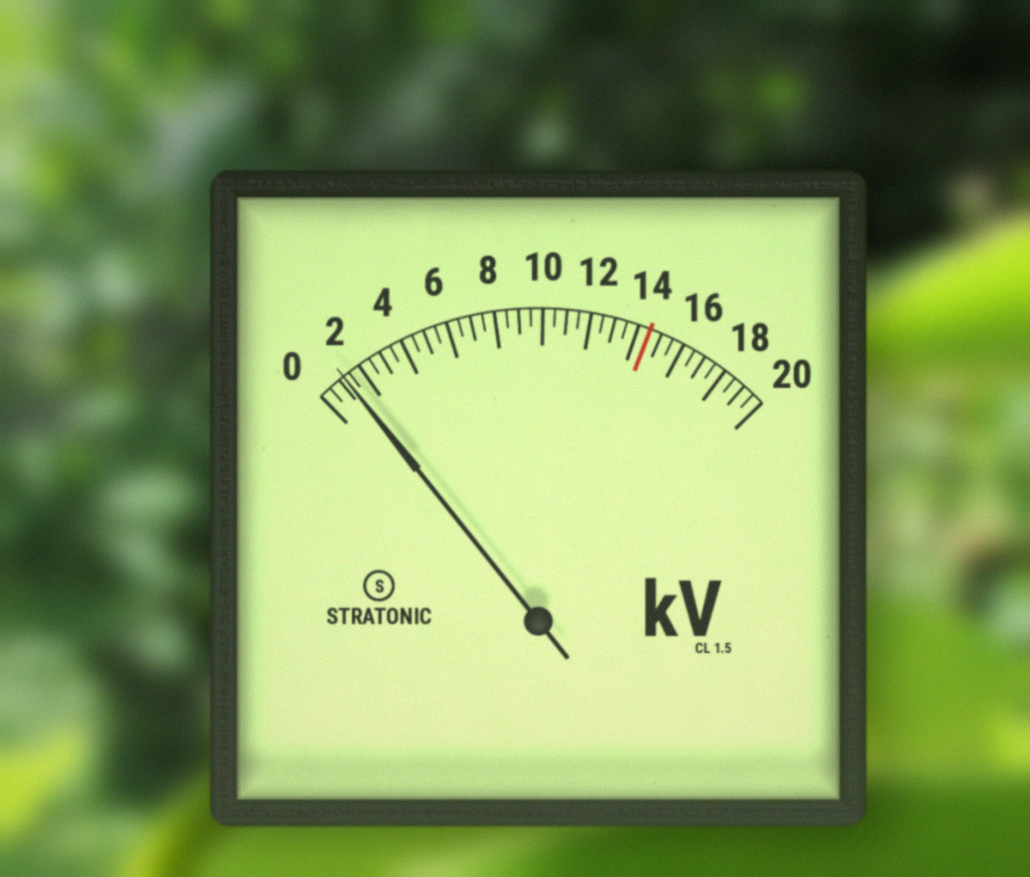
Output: 1.25,kV
